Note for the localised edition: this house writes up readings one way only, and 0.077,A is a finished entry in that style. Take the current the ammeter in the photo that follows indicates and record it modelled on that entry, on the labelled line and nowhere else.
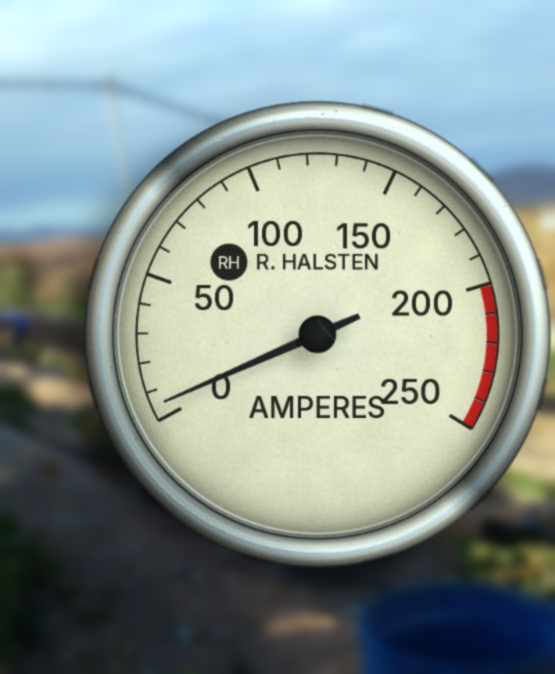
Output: 5,A
